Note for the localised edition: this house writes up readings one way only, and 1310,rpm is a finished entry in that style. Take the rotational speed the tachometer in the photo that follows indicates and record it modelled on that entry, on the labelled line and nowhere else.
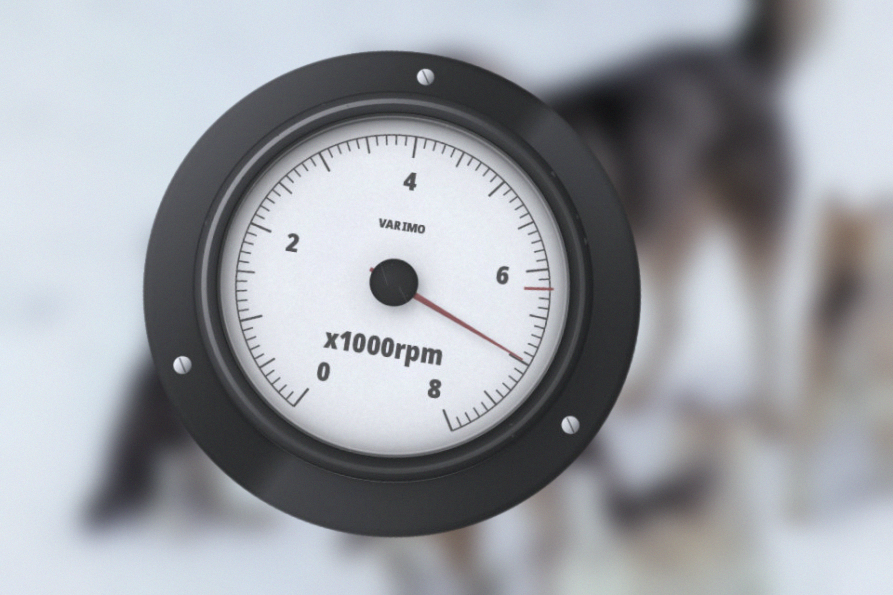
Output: 7000,rpm
